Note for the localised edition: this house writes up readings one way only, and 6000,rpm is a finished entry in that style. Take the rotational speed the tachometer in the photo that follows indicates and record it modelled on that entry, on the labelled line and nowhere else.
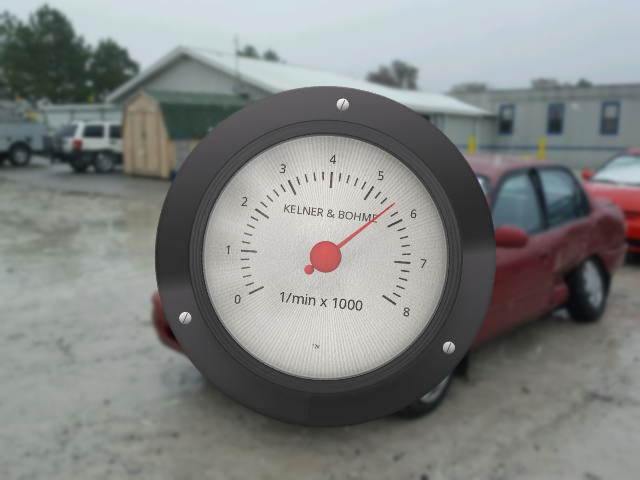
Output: 5600,rpm
